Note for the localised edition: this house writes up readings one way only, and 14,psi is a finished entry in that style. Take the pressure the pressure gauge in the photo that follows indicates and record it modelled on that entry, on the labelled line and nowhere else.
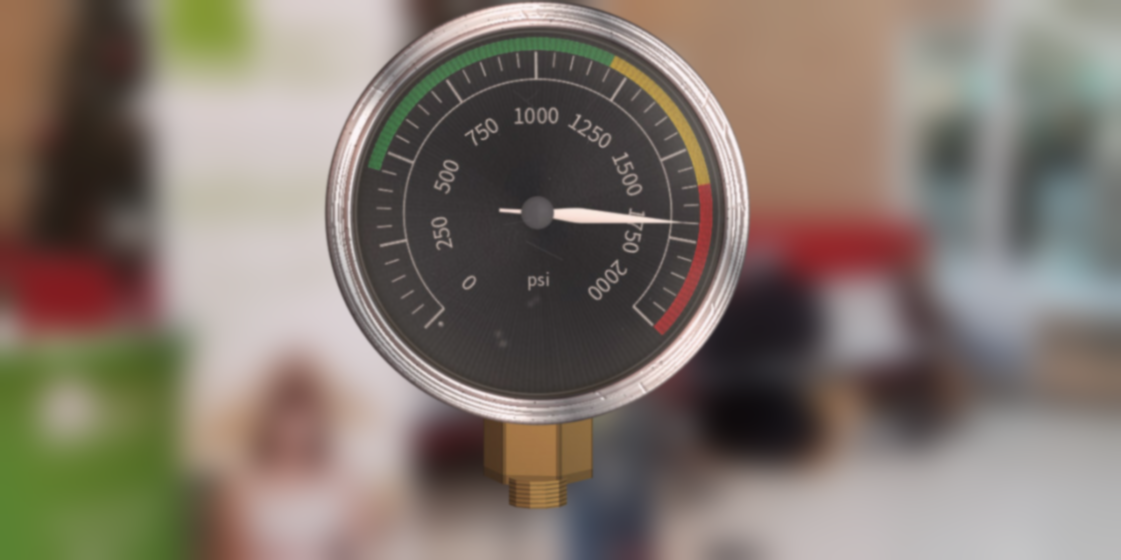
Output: 1700,psi
